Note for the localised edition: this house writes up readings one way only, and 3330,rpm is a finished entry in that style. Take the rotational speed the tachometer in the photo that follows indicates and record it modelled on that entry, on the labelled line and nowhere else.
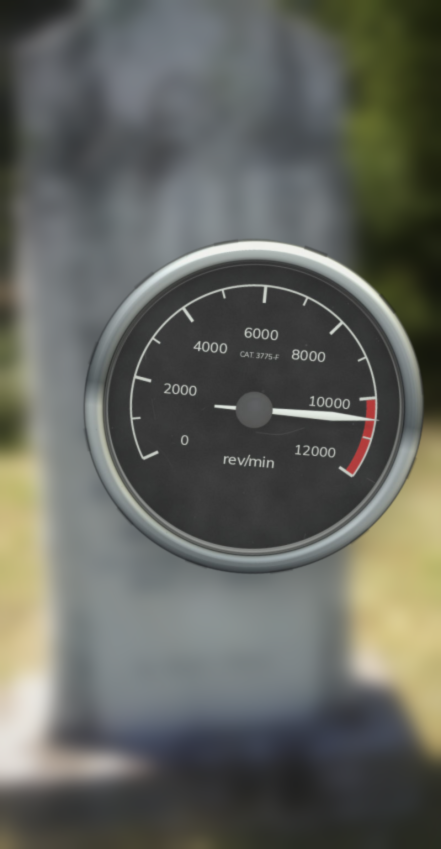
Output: 10500,rpm
